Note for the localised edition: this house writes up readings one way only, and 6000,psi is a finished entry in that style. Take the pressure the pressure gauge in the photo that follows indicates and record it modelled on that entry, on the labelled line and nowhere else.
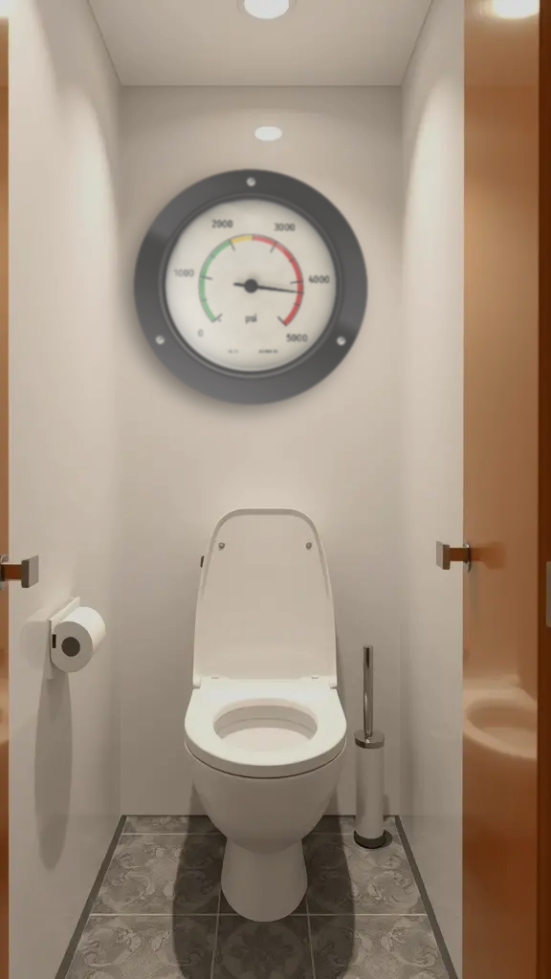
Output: 4250,psi
